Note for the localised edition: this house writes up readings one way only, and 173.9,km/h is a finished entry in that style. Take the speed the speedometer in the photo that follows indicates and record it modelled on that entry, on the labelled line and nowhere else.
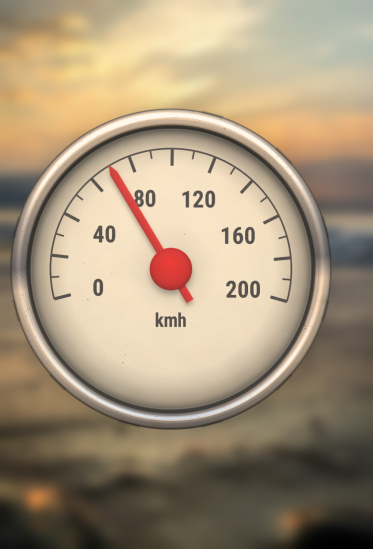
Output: 70,km/h
